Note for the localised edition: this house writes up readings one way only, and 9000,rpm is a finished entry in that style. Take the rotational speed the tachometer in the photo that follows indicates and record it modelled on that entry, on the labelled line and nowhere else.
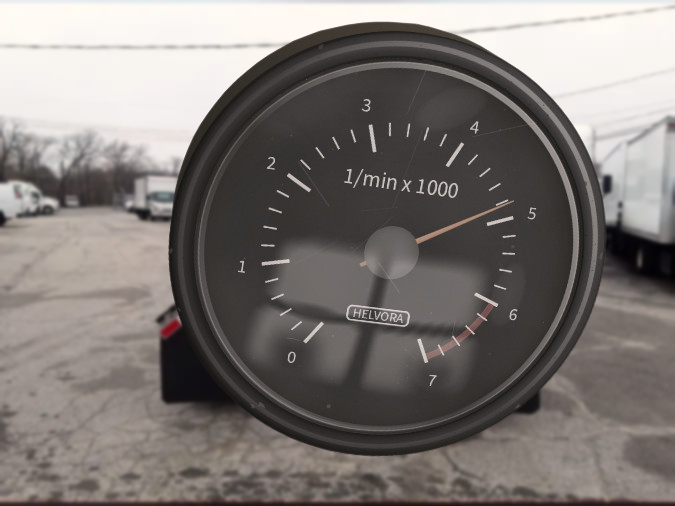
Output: 4800,rpm
